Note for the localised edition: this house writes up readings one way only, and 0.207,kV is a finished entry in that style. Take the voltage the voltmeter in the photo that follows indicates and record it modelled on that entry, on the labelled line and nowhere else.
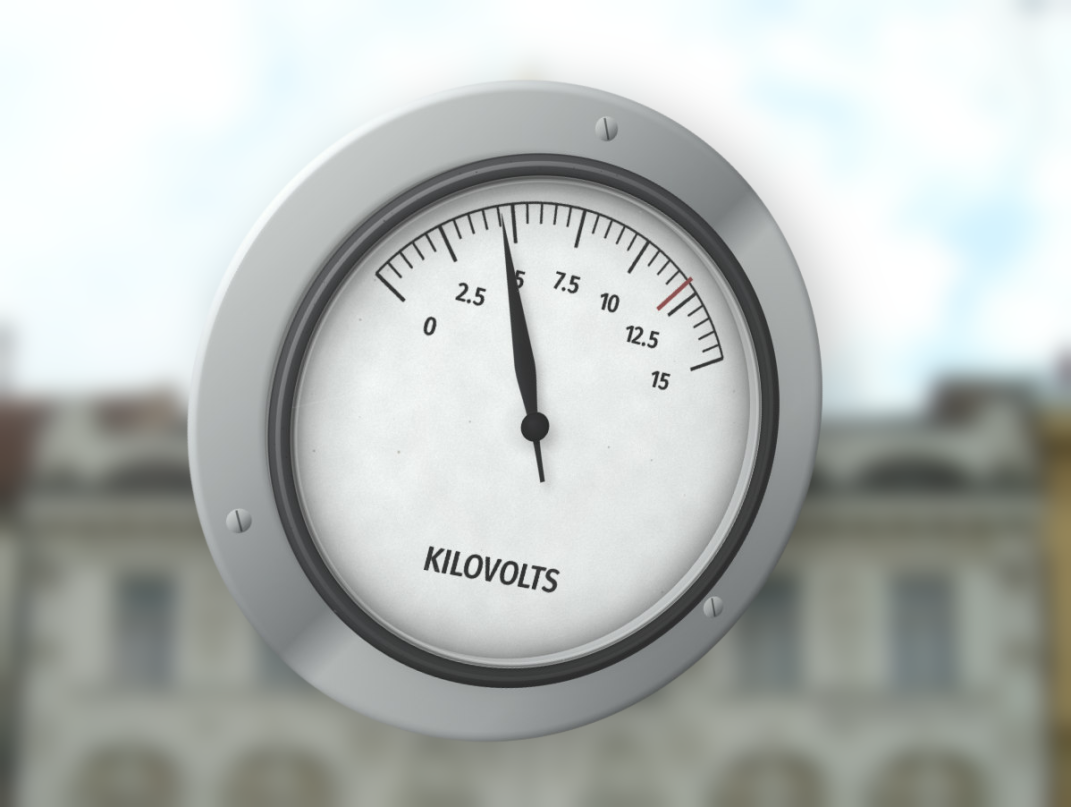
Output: 4.5,kV
